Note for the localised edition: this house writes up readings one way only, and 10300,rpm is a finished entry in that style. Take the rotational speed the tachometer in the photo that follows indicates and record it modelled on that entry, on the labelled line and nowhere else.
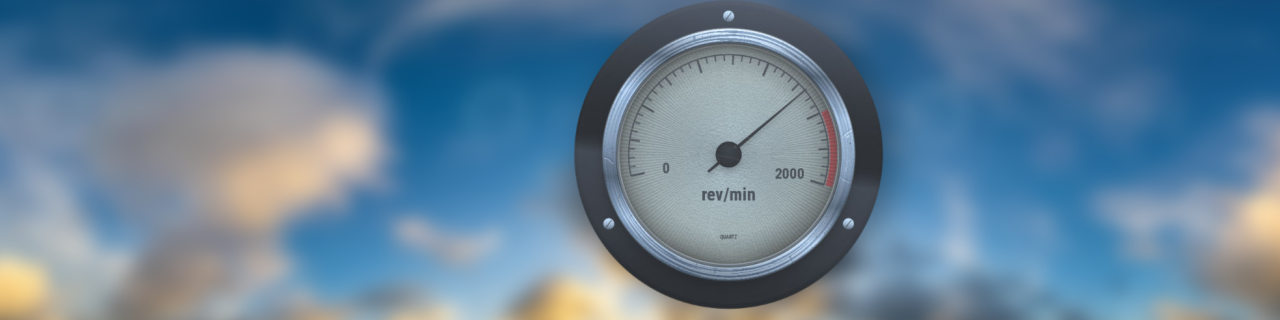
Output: 1450,rpm
